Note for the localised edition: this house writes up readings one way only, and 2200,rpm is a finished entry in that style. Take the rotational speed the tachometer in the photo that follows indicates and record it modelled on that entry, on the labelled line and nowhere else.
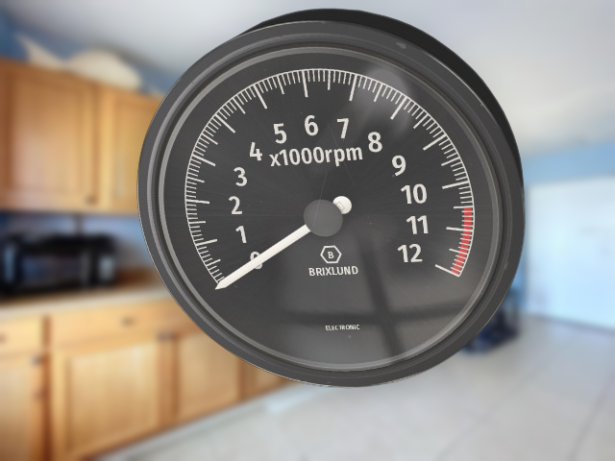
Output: 0,rpm
